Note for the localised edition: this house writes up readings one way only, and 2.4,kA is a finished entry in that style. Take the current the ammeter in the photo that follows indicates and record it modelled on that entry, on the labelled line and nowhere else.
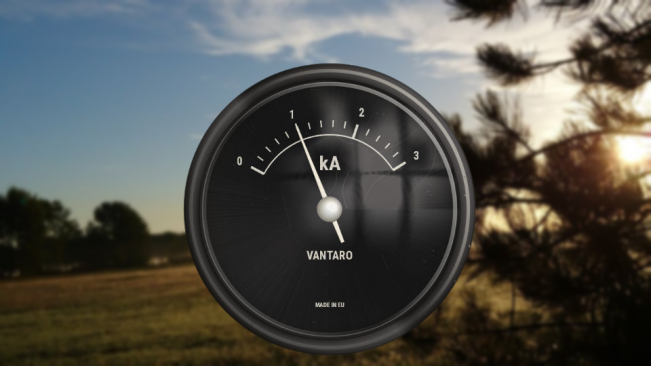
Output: 1,kA
